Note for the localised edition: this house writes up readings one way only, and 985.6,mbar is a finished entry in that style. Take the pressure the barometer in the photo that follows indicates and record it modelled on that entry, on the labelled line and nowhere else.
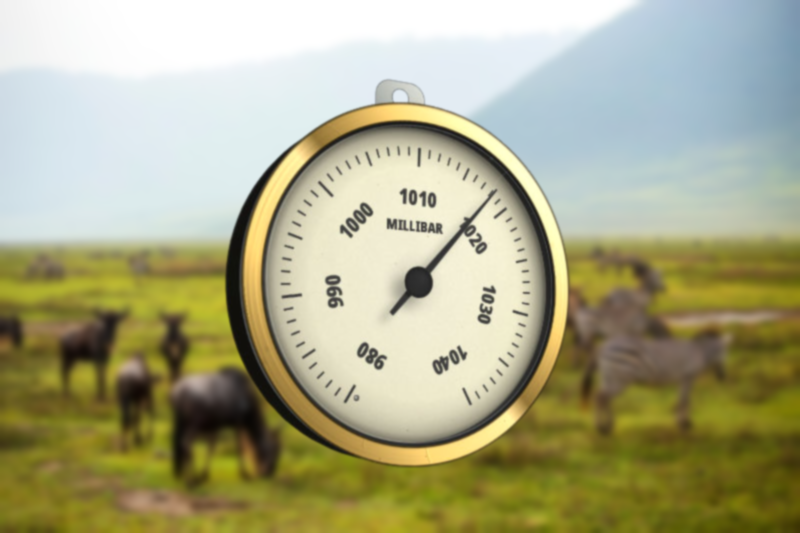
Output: 1018,mbar
